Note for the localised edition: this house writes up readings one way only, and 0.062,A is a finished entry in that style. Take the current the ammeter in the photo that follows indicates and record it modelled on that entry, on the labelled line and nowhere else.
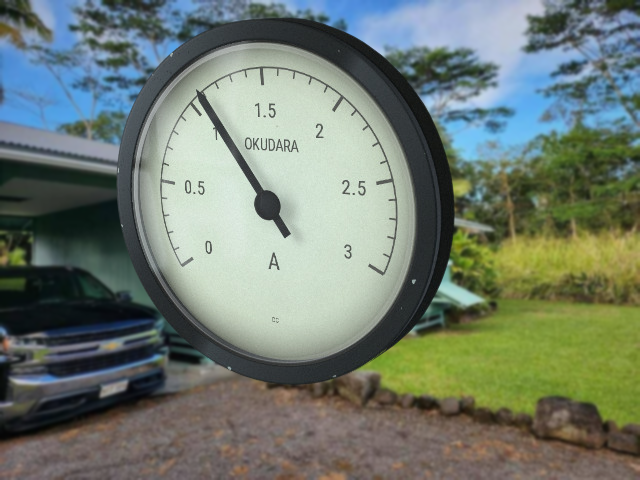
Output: 1.1,A
